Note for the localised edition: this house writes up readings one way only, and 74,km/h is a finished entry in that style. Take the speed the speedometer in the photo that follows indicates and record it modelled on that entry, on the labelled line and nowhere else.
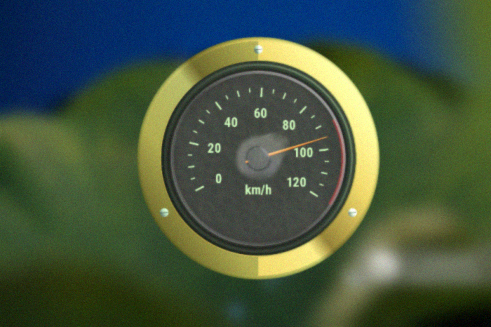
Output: 95,km/h
